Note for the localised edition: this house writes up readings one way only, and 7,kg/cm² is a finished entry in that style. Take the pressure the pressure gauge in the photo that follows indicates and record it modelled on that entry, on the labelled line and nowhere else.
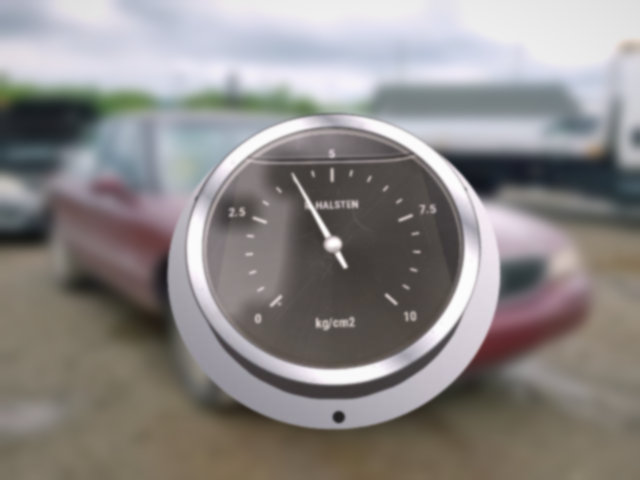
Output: 4,kg/cm²
